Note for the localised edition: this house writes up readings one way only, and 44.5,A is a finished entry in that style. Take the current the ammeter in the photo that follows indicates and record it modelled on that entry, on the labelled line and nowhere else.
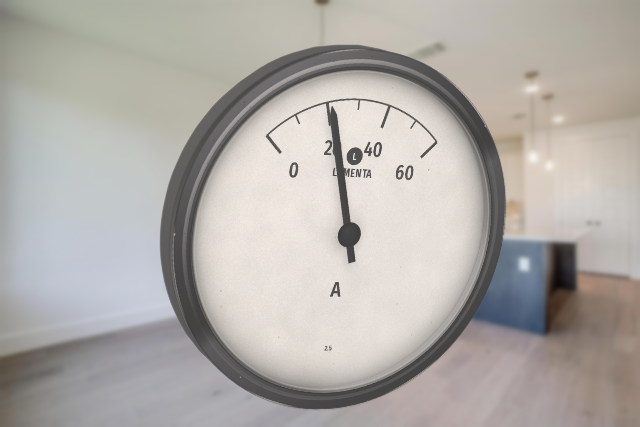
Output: 20,A
